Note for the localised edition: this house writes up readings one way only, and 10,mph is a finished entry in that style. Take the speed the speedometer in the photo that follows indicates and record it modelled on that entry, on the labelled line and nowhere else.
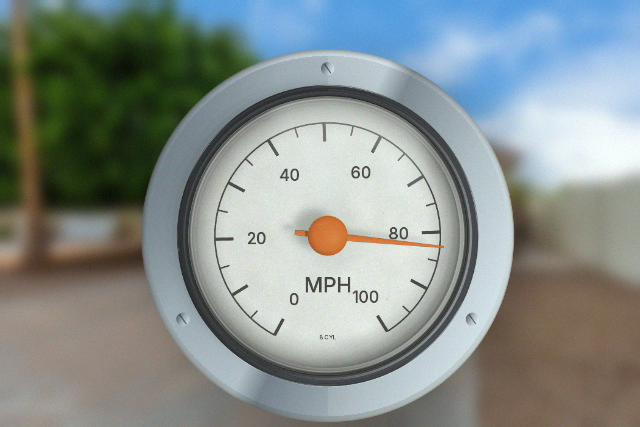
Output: 82.5,mph
